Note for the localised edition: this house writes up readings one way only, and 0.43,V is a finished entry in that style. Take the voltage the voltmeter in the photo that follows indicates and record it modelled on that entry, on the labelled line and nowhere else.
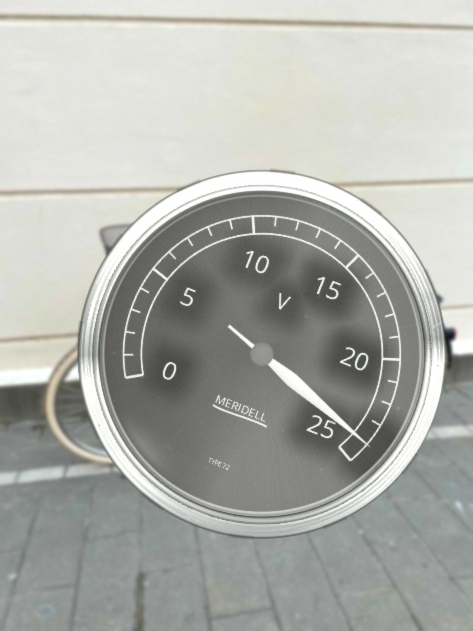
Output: 24,V
